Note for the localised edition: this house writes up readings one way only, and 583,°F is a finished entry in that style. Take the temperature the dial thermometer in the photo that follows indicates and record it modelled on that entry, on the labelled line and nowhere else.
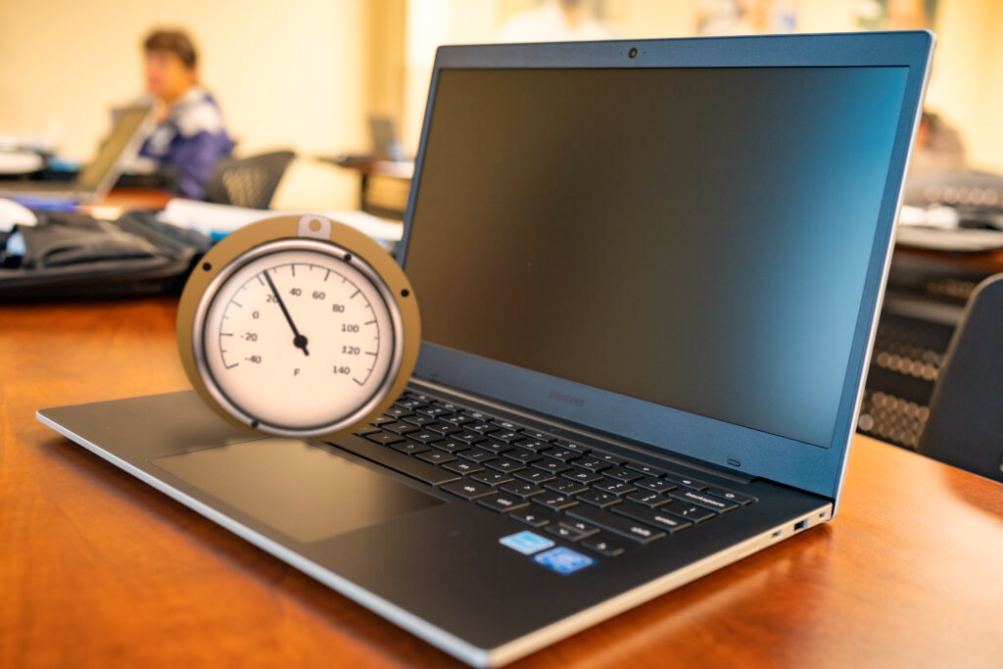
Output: 25,°F
